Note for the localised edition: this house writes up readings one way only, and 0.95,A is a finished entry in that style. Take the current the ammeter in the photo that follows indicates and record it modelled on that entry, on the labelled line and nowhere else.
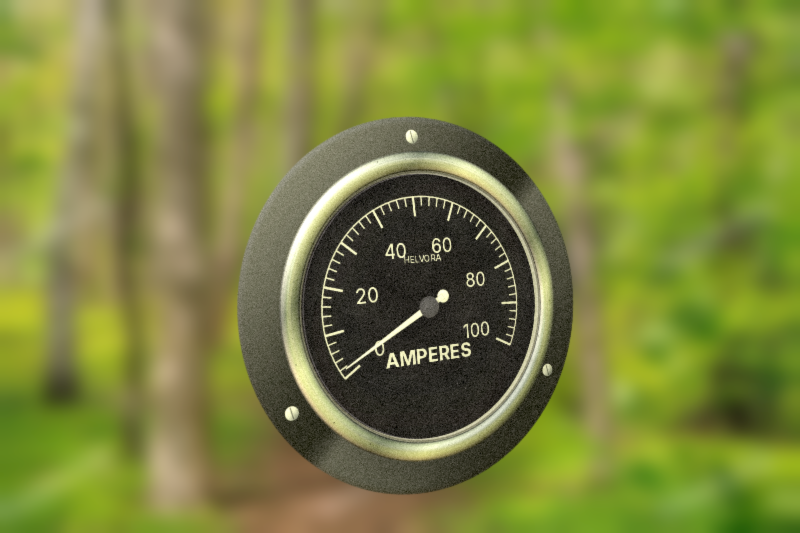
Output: 2,A
